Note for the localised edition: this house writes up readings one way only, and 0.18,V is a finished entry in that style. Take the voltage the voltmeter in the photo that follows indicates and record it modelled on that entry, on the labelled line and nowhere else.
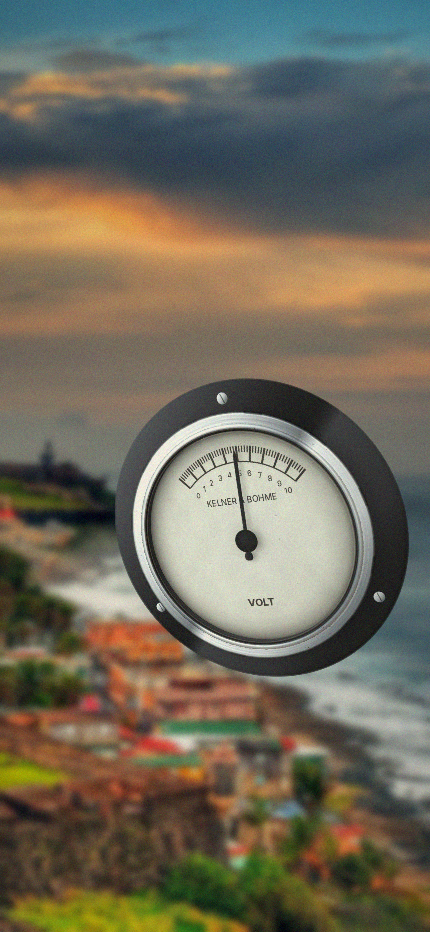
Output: 5,V
